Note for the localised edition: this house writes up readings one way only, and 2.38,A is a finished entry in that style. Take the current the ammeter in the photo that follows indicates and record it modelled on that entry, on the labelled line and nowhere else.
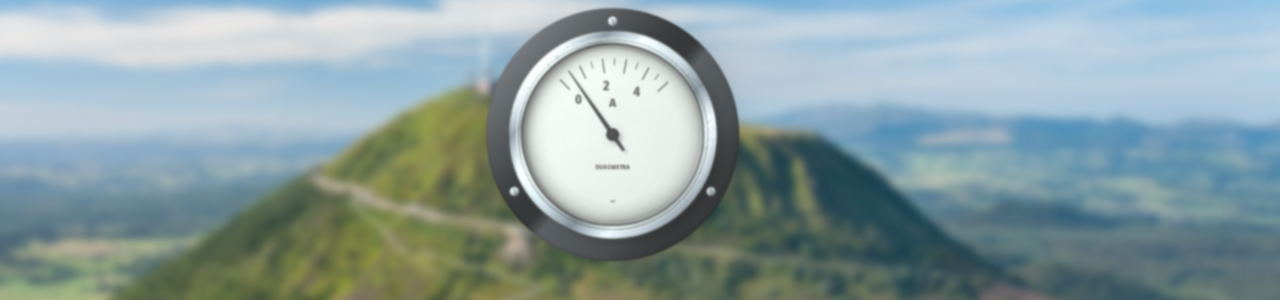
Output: 0.5,A
